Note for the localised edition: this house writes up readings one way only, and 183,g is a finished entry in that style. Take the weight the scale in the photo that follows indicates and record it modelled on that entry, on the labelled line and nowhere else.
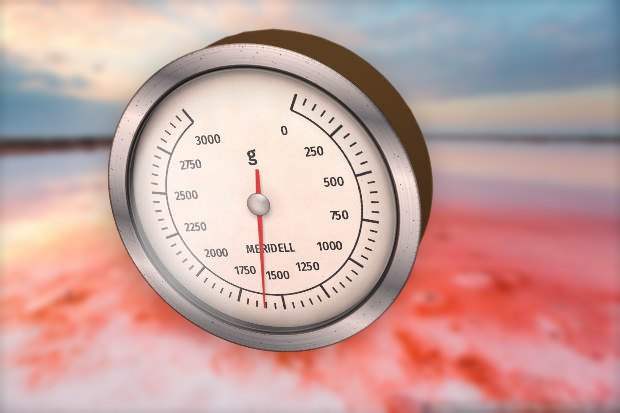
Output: 1600,g
